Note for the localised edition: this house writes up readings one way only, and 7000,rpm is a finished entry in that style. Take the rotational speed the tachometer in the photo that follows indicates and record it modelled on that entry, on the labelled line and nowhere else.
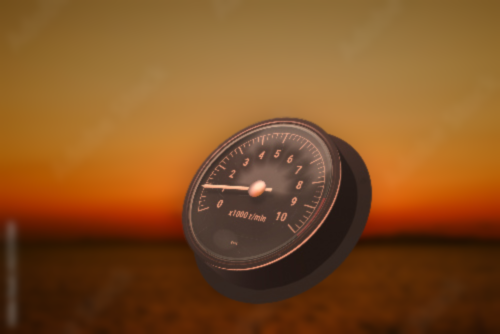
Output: 1000,rpm
